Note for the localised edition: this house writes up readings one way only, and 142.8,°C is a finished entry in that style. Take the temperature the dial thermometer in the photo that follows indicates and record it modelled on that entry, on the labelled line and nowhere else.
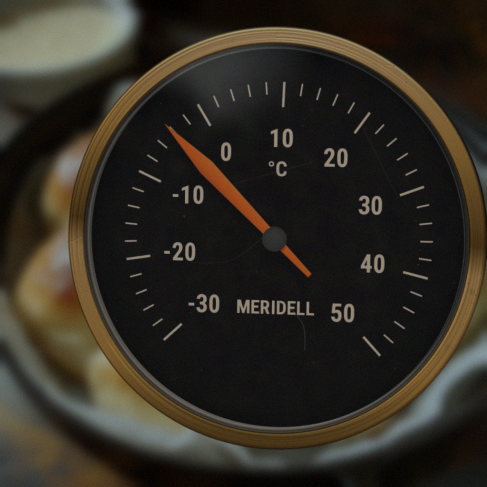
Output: -4,°C
